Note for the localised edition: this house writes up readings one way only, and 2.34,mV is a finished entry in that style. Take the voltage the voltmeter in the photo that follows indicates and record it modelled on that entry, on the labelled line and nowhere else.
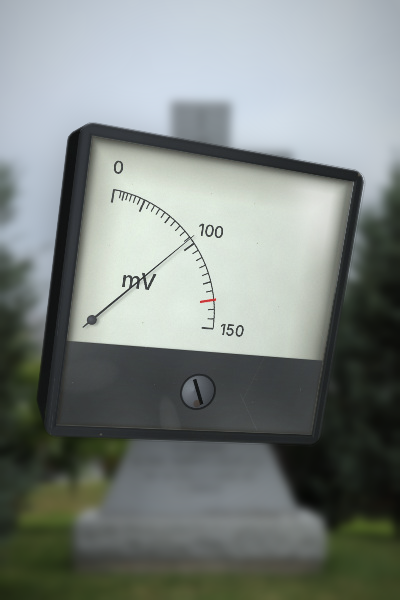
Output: 95,mV
